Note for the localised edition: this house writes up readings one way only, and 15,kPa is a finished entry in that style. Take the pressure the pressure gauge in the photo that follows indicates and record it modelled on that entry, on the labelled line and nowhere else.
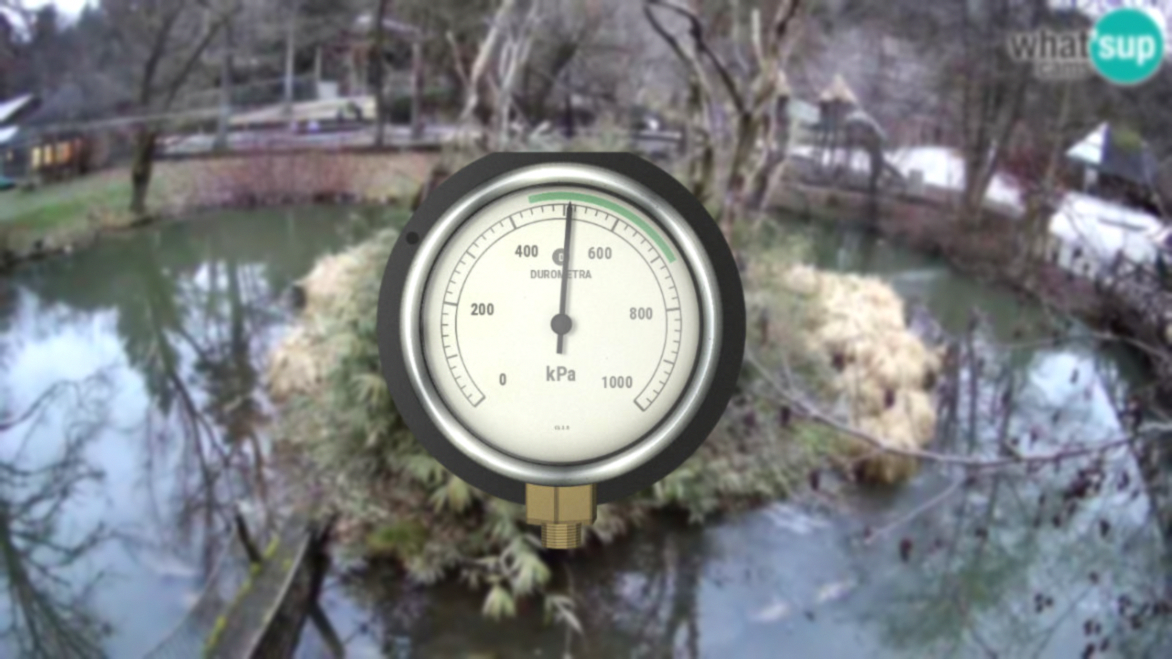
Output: 510,kPa
